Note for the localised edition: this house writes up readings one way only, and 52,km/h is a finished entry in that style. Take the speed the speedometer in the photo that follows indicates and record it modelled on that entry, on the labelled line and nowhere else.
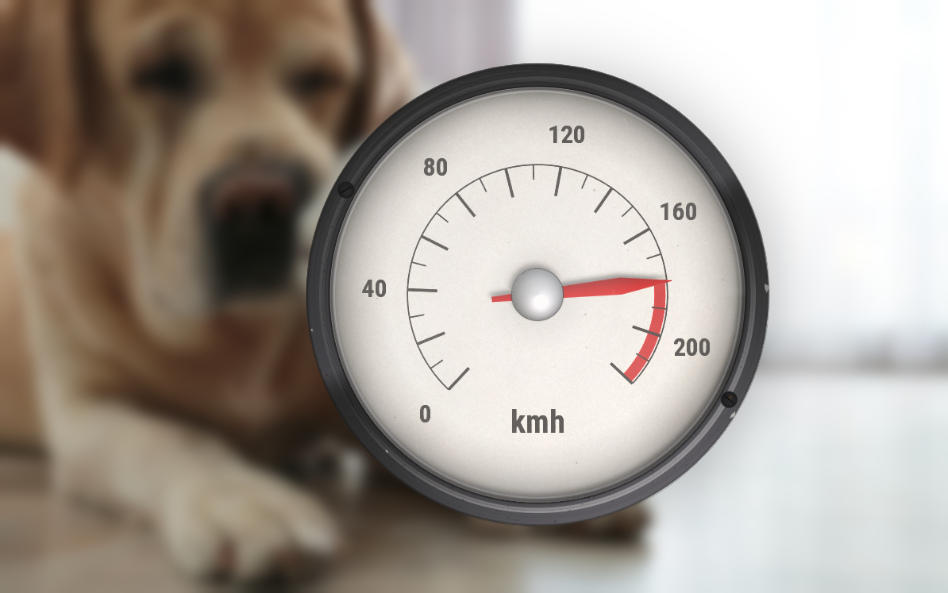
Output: 180,km/h
